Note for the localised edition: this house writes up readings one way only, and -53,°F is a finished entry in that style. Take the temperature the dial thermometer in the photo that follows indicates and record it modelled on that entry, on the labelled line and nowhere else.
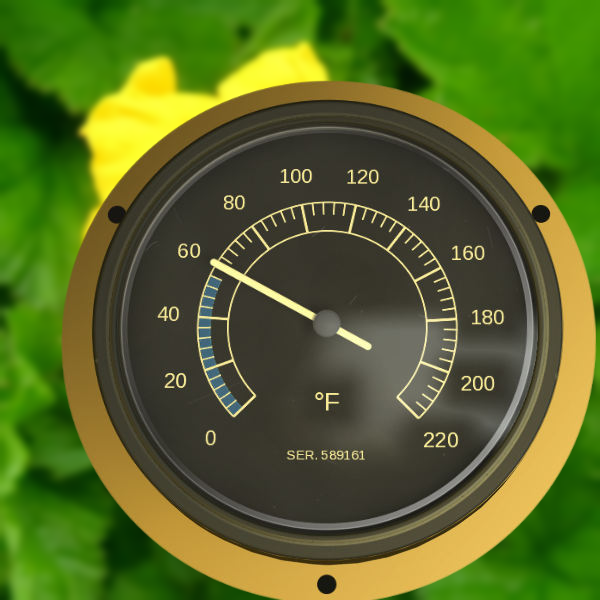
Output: 60,°F
